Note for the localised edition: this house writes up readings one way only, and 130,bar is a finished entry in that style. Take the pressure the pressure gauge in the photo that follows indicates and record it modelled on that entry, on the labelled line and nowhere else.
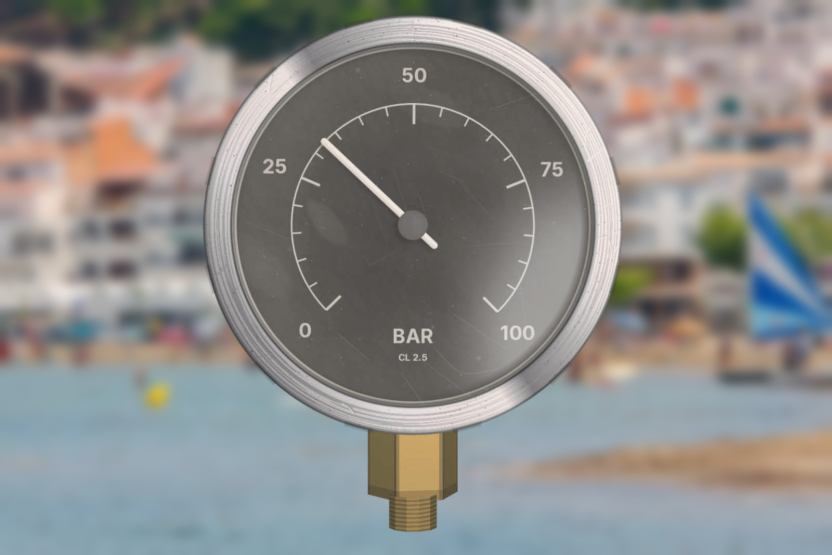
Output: 32.5,bar
